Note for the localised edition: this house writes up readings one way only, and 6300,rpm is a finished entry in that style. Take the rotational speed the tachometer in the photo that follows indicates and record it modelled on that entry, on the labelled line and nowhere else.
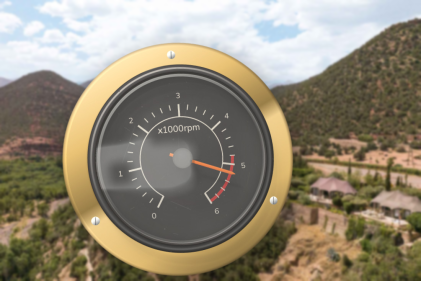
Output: 5200,rpm
